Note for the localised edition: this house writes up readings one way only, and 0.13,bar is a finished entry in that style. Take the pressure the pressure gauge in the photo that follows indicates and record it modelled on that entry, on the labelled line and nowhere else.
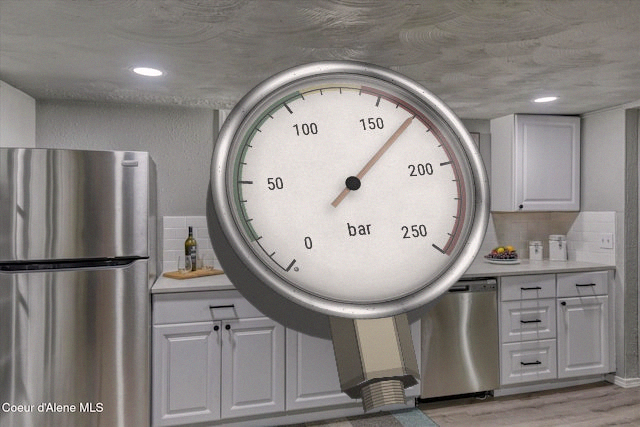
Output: 170,bar
